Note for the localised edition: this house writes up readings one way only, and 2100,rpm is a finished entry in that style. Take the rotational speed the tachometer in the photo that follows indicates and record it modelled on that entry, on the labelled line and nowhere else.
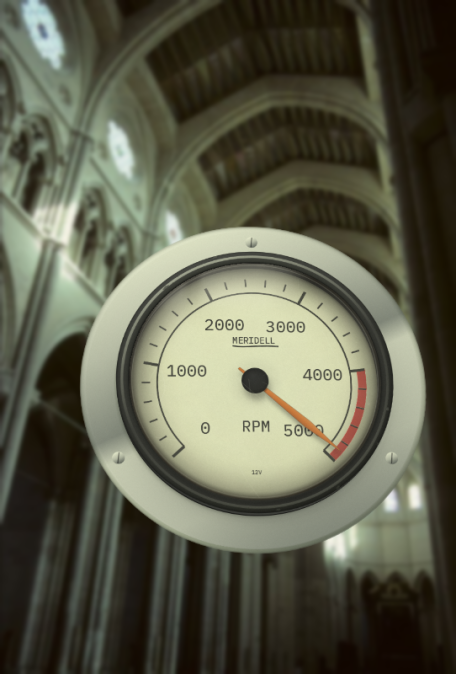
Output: 4900,rpm
